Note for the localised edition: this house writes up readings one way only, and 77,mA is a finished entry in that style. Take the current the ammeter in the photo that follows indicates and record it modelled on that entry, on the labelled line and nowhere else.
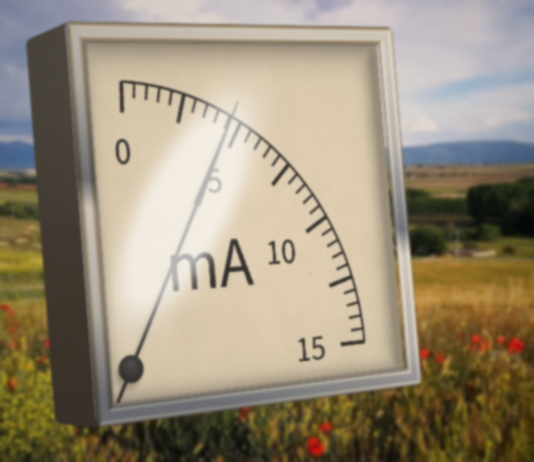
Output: 4.5,mA
